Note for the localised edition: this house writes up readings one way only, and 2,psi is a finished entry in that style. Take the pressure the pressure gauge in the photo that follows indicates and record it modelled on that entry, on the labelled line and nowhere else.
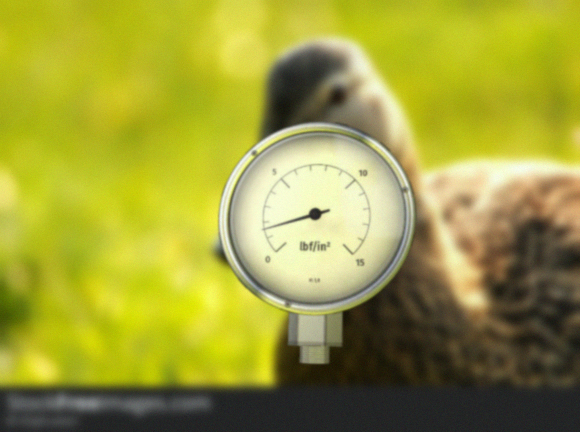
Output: 1.5,psi
